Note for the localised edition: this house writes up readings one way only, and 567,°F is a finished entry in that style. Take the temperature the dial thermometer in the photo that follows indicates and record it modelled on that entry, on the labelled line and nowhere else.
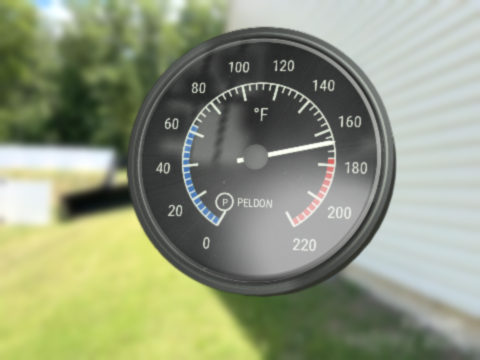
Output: 168,°F
